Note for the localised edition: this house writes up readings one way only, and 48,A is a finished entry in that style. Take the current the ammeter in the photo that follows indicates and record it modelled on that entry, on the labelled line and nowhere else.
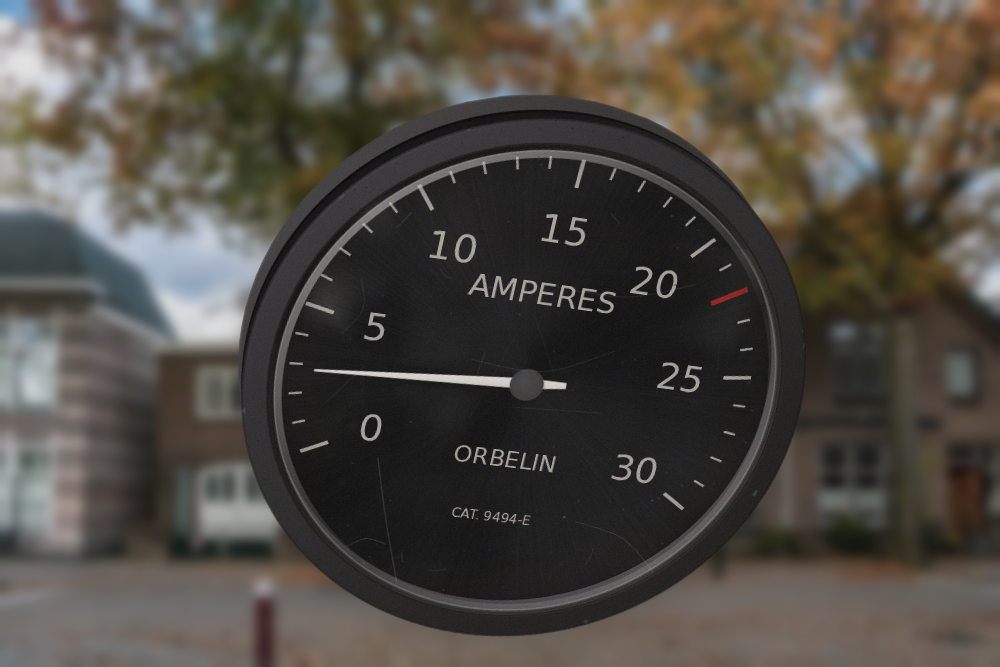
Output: 3,A
